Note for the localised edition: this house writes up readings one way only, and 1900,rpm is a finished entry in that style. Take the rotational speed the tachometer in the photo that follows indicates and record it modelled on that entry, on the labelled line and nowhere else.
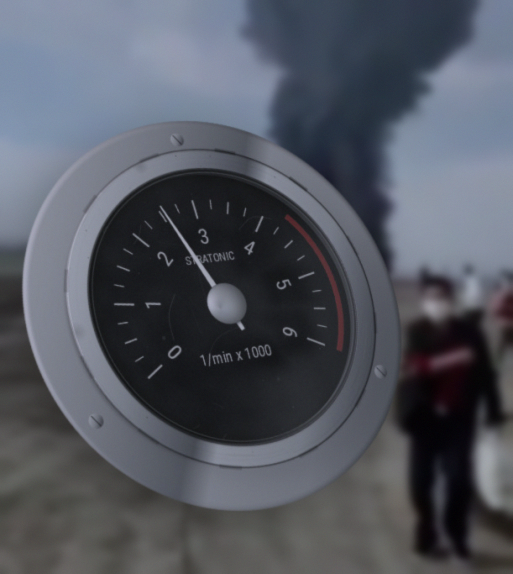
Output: 2500,rpm
